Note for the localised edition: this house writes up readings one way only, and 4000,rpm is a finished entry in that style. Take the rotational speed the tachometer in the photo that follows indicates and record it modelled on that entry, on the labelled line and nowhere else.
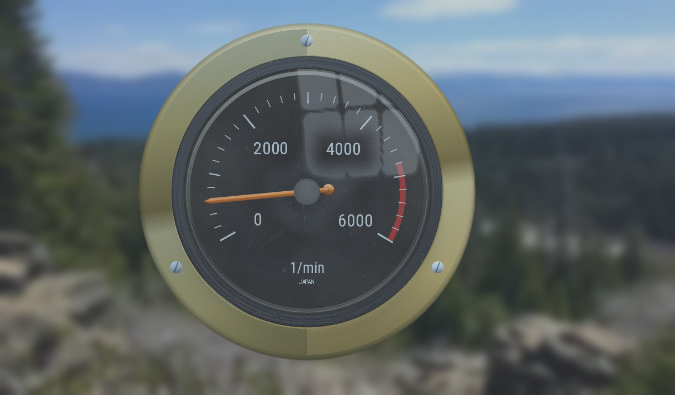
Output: 600,rpm
